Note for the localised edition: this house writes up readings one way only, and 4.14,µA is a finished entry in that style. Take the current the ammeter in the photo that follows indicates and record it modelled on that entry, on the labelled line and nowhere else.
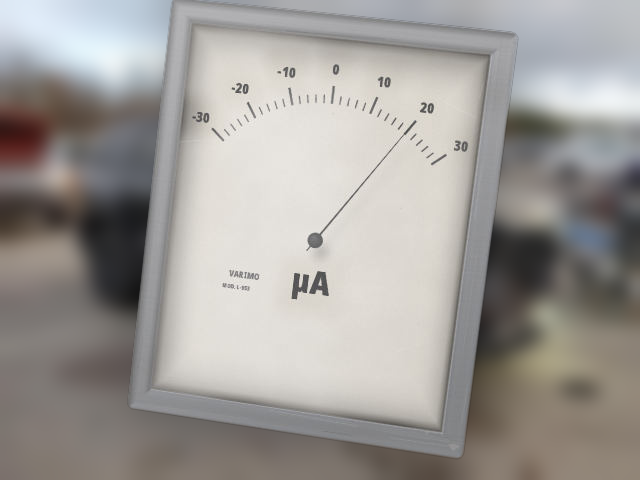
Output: 20,µA
